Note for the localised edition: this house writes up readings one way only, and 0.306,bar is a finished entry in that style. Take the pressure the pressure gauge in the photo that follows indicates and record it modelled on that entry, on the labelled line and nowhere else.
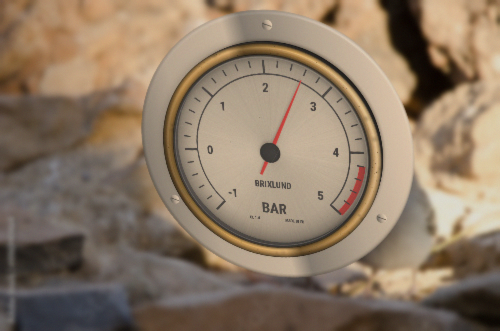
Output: 2.6,bar
